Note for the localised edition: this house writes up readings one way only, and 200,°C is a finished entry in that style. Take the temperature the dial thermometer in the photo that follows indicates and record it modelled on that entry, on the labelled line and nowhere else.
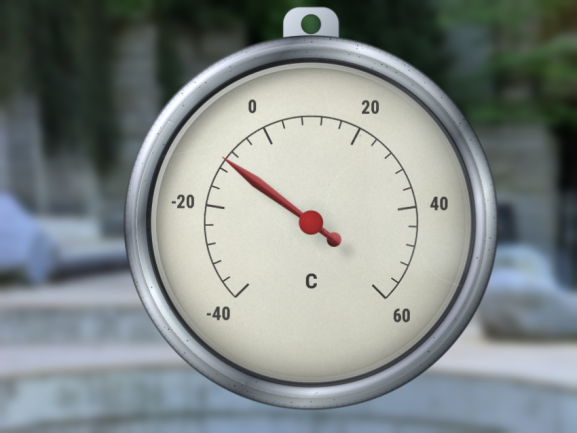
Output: -10,°C
